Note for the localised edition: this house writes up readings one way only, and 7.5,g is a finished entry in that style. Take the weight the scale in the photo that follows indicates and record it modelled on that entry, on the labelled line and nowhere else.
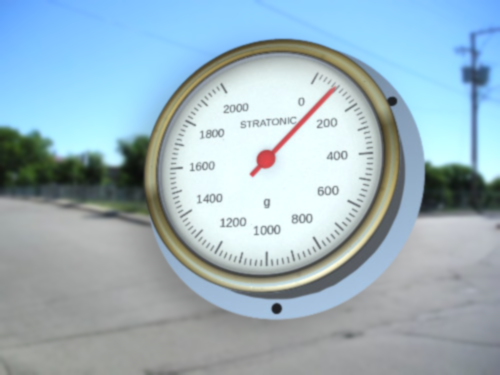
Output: 100,g
